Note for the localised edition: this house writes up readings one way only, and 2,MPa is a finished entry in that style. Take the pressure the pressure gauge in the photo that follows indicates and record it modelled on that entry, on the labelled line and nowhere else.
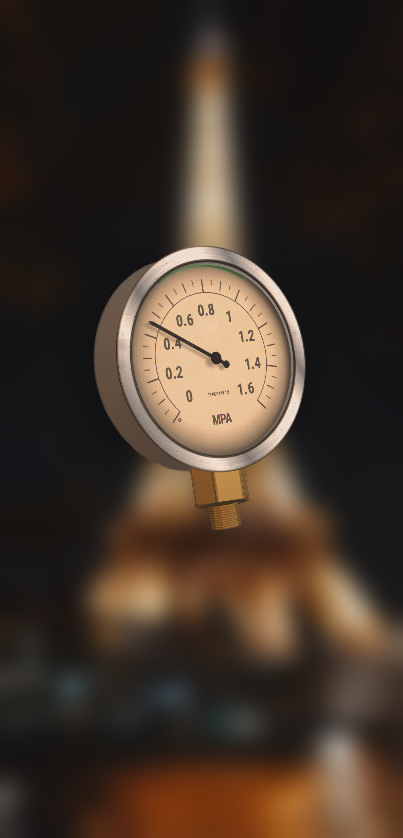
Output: 0.45,MPa
